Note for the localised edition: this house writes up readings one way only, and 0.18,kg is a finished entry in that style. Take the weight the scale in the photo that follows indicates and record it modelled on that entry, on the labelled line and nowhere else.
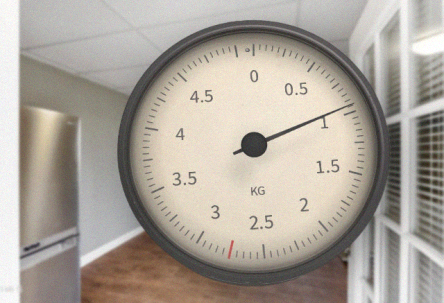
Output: 0.95,kg
